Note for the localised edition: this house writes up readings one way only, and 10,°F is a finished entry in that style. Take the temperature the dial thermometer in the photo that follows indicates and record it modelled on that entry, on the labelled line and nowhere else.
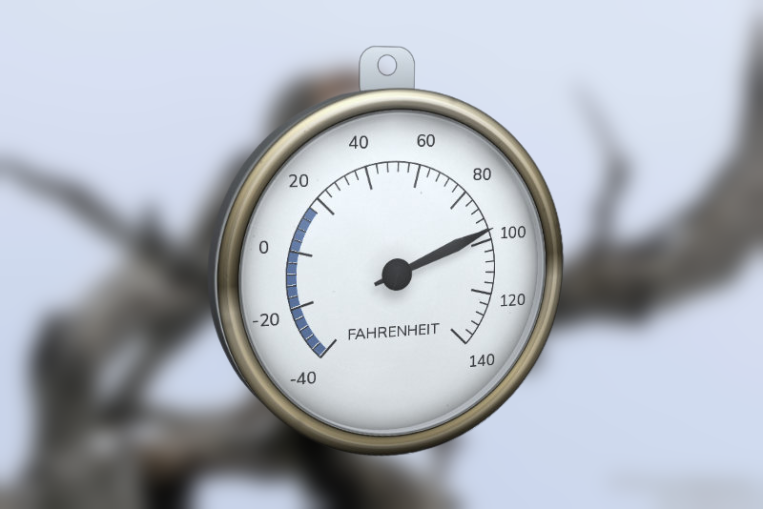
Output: 96,°F
